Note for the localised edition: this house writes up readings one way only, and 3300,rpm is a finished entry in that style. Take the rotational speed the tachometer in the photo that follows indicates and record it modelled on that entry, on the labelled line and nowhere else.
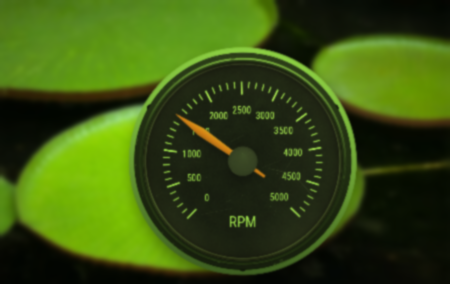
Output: 1500,rpm
